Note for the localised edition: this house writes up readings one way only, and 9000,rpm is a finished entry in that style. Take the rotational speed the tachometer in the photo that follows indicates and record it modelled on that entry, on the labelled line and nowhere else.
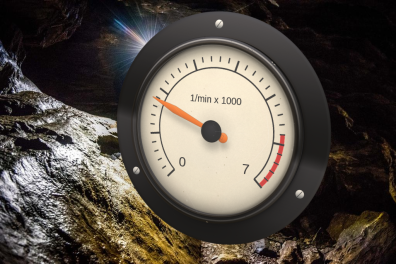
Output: 1800,rpm
